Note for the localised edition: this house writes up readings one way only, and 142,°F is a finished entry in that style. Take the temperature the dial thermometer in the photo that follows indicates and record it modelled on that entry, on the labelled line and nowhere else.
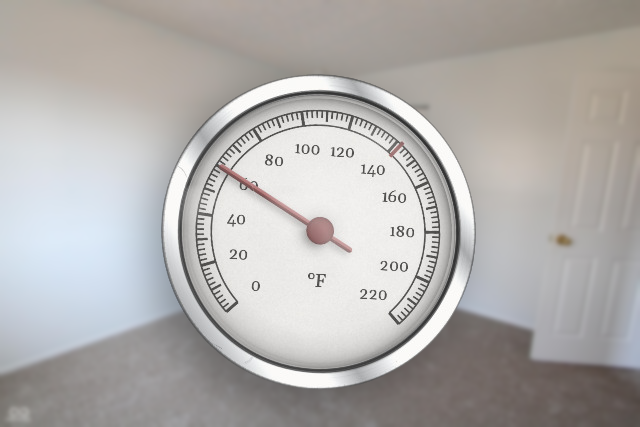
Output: 60,°F
